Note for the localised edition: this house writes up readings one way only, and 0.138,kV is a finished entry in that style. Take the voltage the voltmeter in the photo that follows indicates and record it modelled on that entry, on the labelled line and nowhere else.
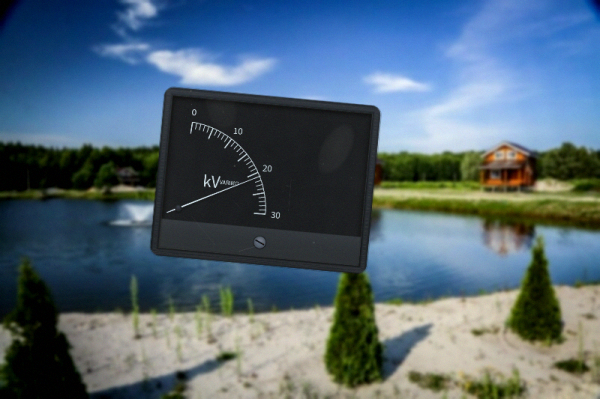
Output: 21,kV
